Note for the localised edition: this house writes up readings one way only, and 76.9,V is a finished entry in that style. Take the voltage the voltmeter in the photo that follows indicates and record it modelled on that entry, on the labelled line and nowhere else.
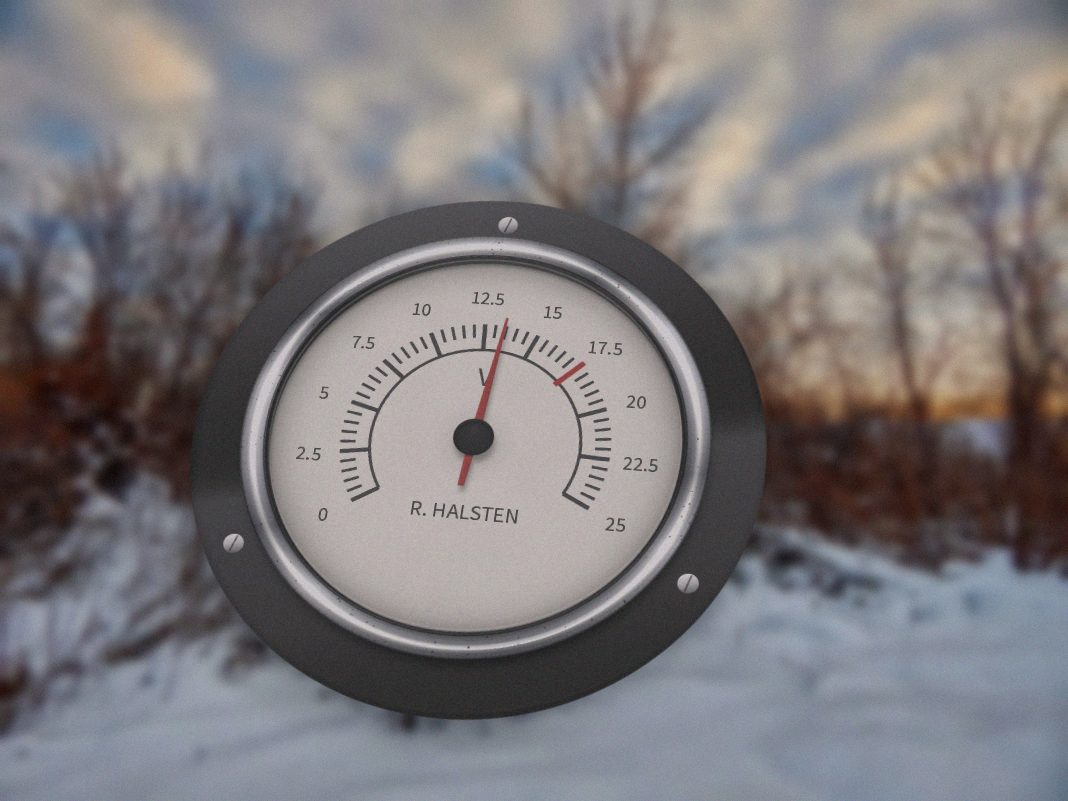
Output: 13.5,V
